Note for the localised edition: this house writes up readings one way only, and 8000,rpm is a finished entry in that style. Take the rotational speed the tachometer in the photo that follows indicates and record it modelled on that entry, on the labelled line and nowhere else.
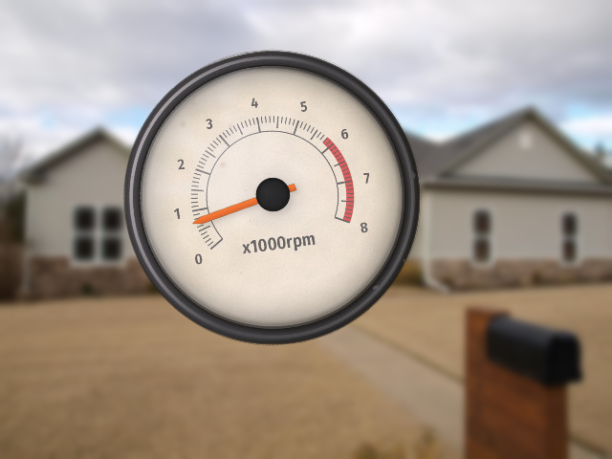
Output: 700,rpm
